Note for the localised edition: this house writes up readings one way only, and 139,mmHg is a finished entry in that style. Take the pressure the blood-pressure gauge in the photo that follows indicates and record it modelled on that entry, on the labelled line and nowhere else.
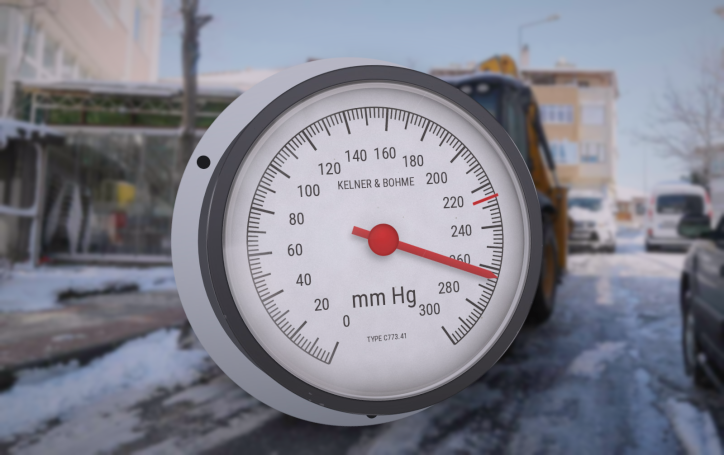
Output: 264,mmHg
